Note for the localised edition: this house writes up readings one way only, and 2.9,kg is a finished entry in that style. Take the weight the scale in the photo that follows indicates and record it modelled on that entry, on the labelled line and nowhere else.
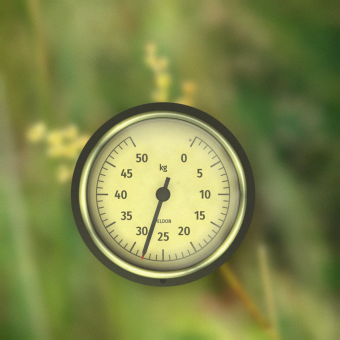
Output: 28,kg
